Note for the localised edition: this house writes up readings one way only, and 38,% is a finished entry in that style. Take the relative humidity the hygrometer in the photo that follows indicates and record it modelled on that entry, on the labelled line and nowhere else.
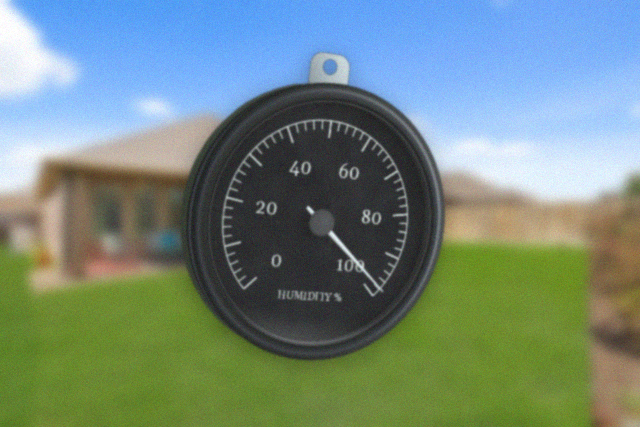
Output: 98,%
